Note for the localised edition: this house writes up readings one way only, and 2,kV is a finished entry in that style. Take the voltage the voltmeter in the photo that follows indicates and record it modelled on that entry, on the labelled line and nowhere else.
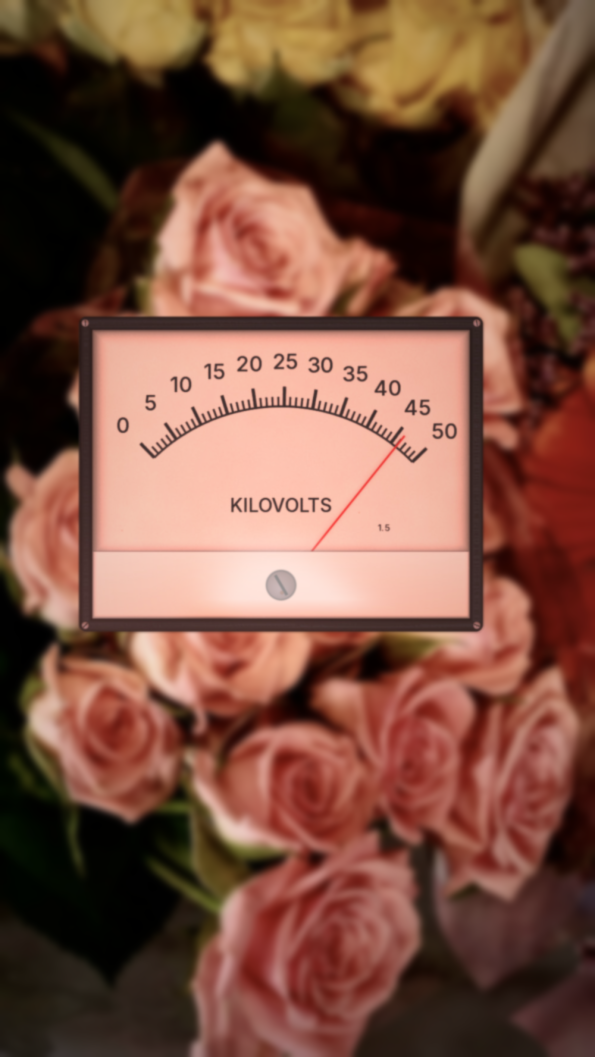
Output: 46,kV
